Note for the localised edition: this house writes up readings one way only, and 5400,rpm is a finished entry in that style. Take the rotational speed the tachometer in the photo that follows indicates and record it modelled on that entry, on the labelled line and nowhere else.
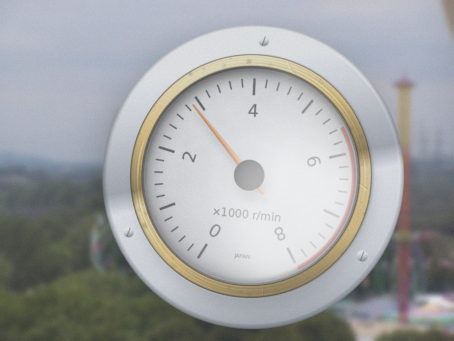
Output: 2900,rpm
